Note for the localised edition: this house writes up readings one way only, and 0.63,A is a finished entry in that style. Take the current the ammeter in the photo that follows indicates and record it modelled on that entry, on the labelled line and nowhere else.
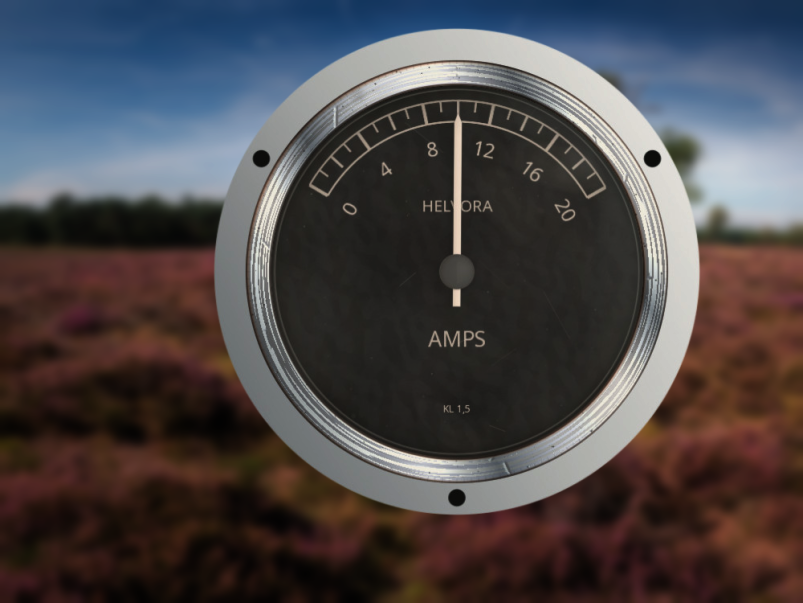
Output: 10,A
